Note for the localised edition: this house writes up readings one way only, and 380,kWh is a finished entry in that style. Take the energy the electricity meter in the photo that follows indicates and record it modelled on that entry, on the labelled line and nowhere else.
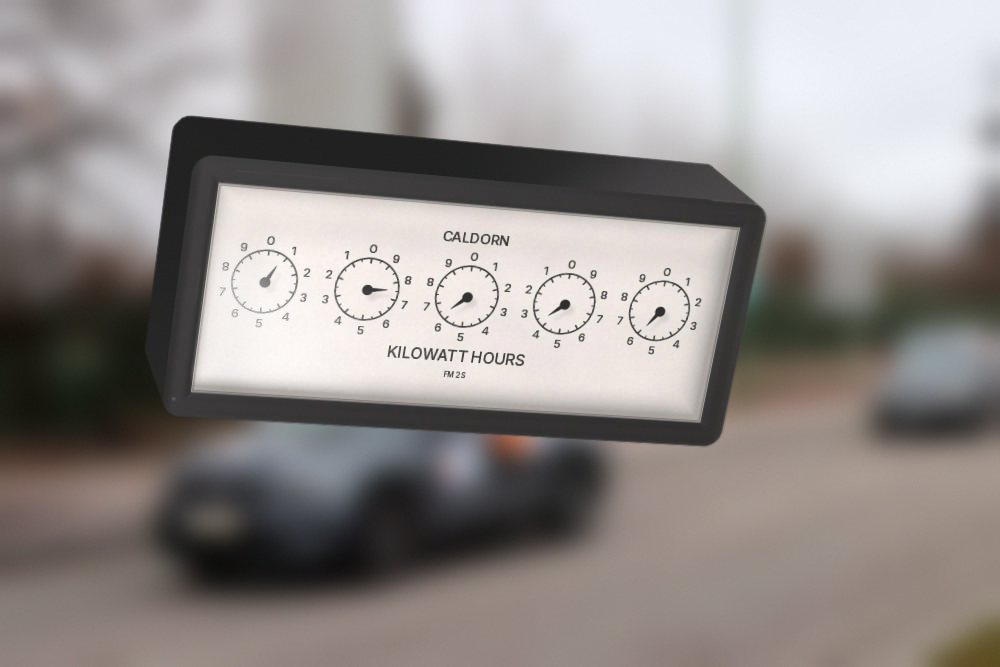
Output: 7636,kWh
